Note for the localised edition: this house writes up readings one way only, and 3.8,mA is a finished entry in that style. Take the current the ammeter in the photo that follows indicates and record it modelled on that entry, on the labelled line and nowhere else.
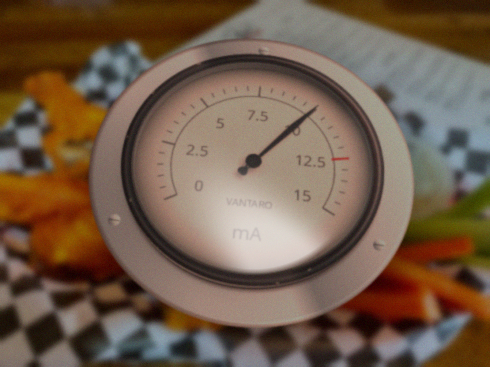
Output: 10,mA
